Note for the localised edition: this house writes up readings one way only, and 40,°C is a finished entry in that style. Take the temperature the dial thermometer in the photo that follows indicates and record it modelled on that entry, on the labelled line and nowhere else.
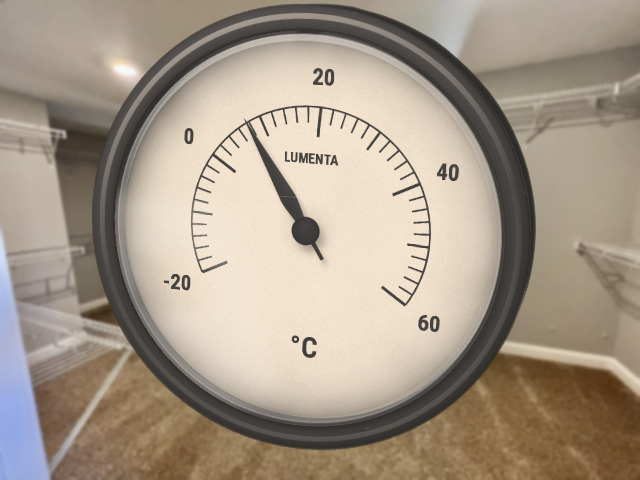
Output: 8,°C
